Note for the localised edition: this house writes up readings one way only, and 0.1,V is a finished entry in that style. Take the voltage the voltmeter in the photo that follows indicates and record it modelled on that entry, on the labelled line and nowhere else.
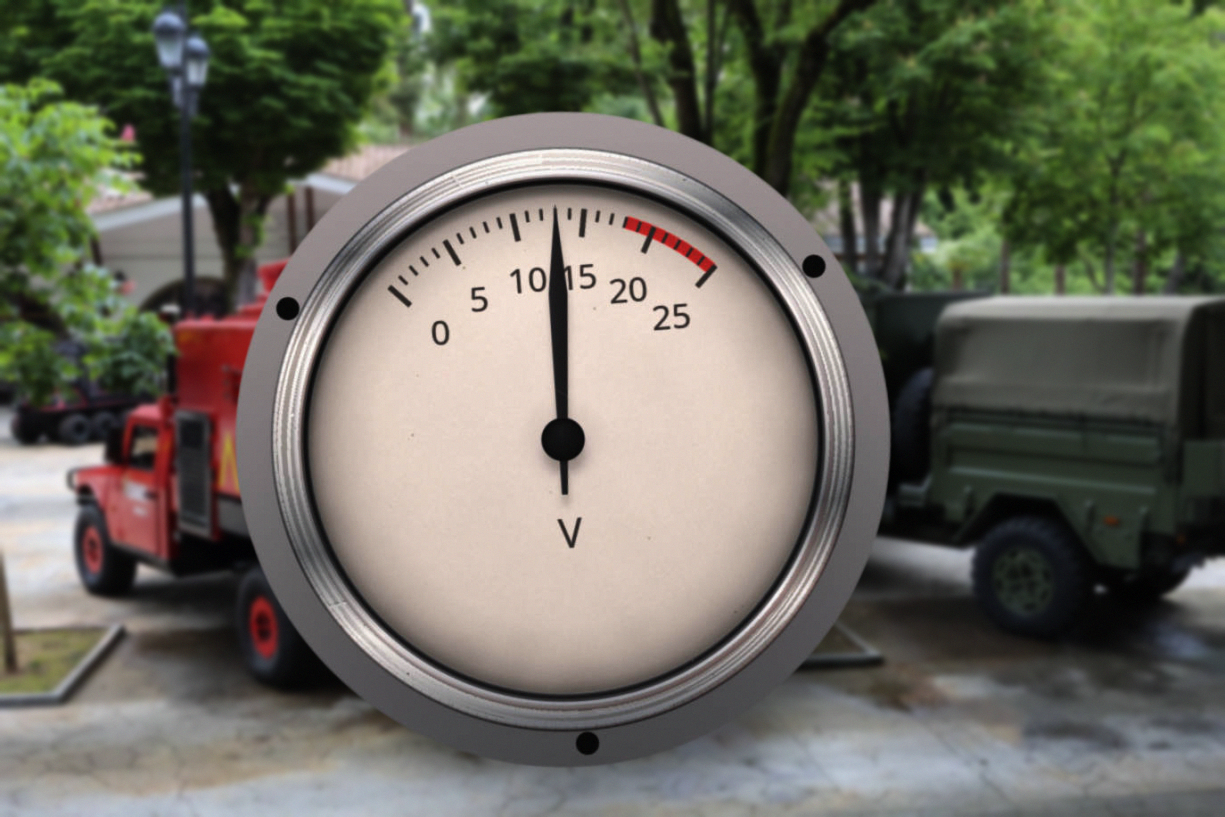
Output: 13,V
